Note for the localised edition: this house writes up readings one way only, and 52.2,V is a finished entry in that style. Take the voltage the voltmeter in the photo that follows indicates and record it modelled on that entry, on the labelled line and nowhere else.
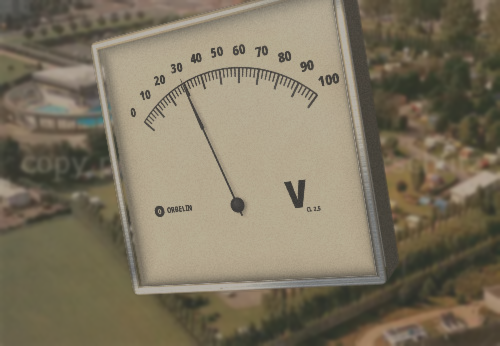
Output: 30,V
